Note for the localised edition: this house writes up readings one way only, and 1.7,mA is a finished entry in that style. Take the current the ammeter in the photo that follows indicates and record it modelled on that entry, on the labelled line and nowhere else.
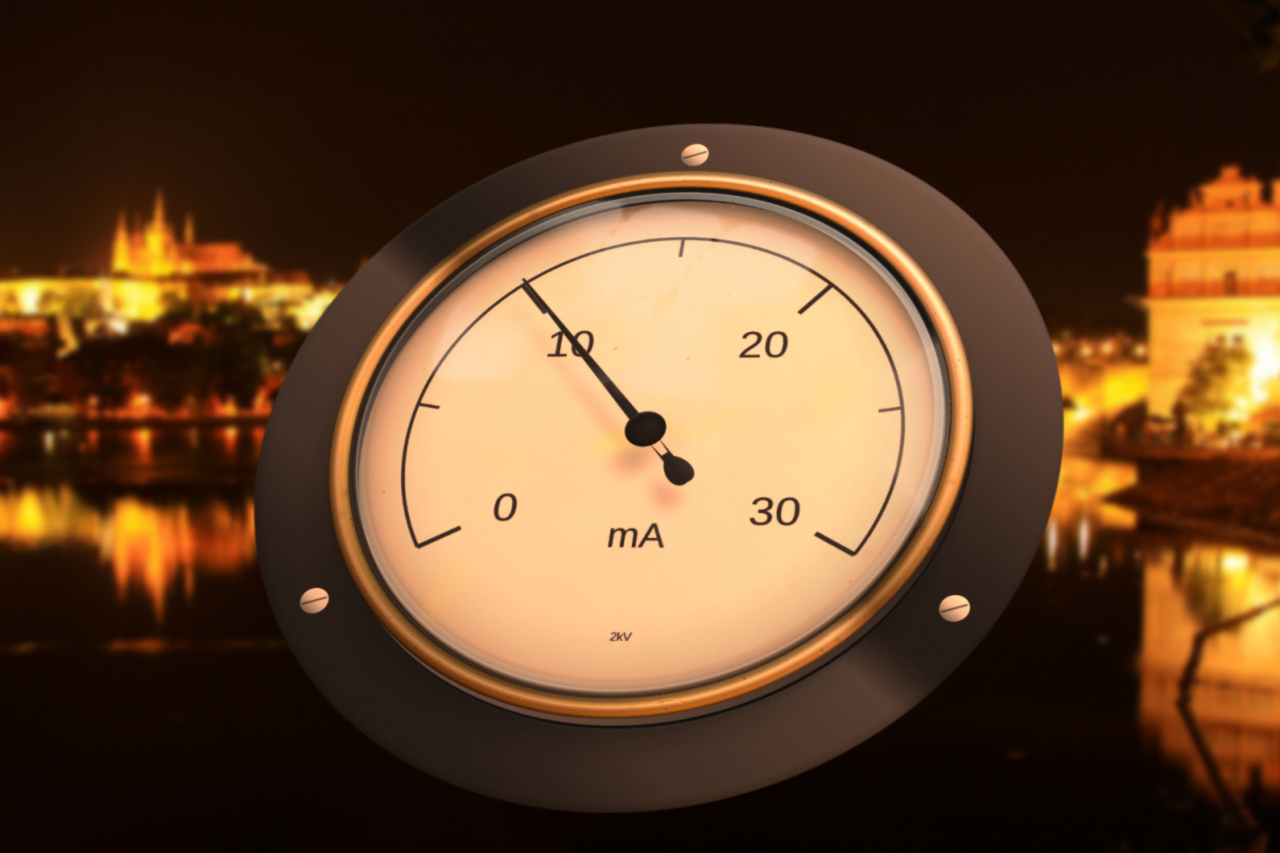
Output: 10,mA
